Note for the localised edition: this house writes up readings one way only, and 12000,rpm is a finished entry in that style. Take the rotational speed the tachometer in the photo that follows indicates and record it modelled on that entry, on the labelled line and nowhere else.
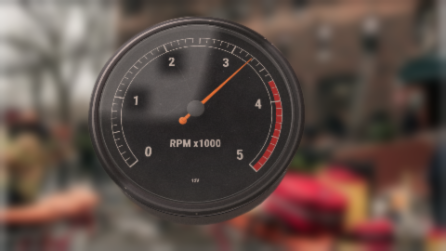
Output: 3300,rpm
